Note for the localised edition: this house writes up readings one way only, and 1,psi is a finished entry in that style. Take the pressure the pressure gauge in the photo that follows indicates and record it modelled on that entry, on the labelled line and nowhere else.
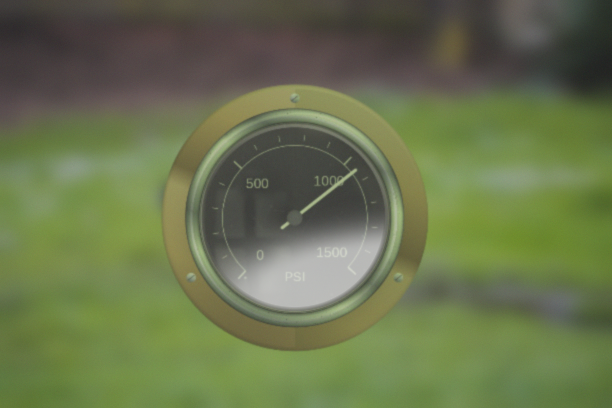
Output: 1050,psi
